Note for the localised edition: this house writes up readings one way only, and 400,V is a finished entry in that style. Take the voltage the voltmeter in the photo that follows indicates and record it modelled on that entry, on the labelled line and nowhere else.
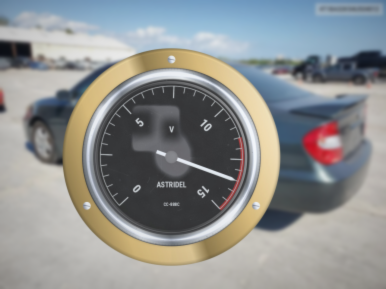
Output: 13.5,V
